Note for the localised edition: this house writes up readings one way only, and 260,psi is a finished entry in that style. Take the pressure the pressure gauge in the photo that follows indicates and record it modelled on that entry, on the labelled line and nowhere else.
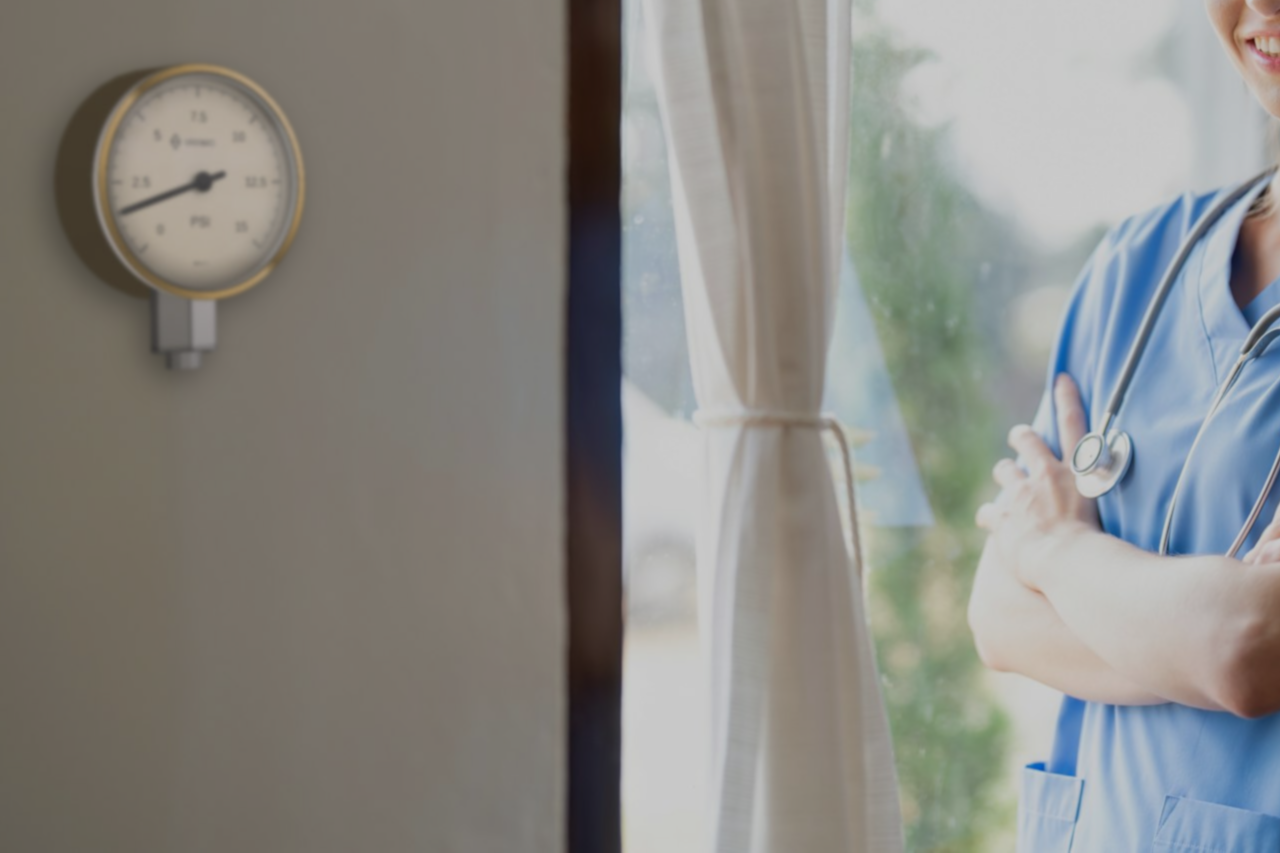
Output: 1.5,psi
